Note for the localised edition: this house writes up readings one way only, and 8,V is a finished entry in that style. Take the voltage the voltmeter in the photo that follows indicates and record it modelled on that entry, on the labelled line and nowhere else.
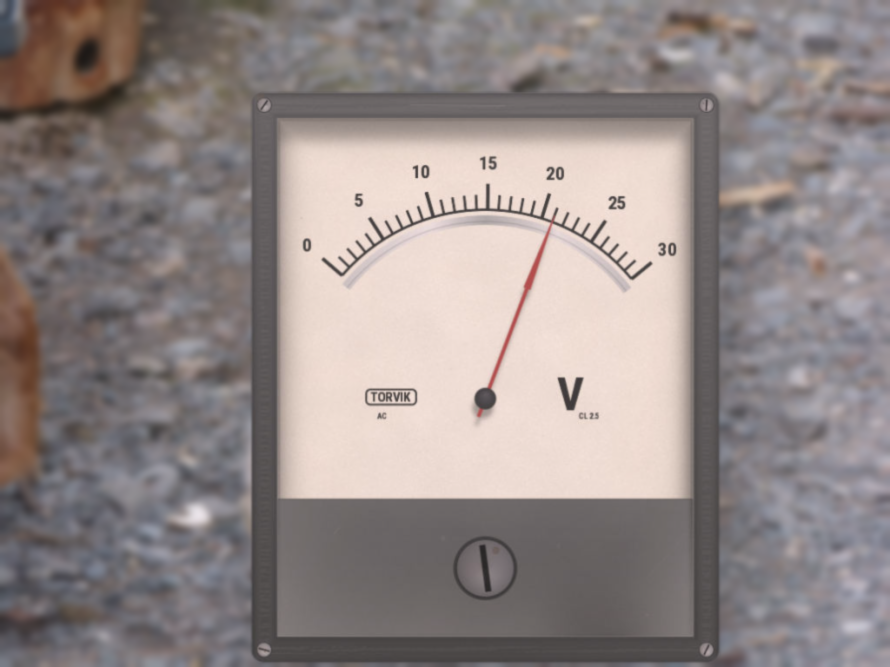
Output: 21,V
